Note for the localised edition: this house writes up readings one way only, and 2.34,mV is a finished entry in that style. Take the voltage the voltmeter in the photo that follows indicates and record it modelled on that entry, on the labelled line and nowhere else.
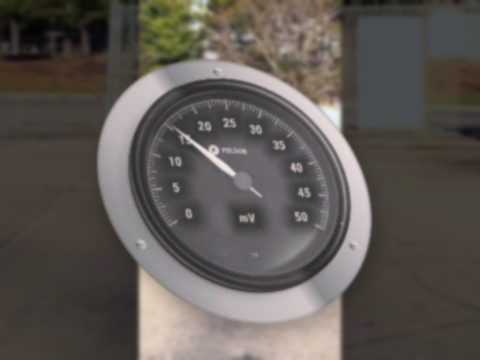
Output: 15,mV
